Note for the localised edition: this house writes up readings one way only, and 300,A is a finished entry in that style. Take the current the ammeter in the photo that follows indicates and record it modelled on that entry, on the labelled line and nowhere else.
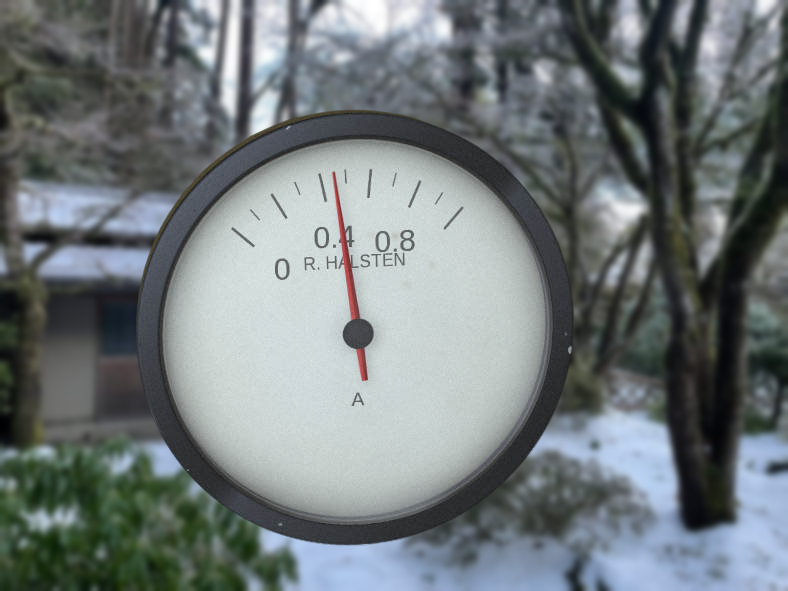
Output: 0.45,A
